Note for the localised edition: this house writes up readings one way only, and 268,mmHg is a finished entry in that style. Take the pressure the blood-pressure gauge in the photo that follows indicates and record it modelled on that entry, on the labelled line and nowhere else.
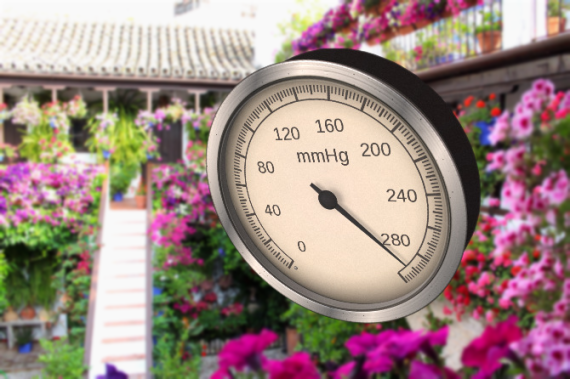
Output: 290,mmHg
